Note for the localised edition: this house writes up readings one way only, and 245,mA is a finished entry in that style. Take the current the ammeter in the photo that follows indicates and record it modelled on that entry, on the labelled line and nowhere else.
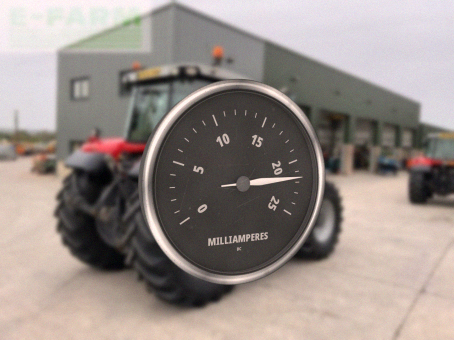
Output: 21.5,mA
